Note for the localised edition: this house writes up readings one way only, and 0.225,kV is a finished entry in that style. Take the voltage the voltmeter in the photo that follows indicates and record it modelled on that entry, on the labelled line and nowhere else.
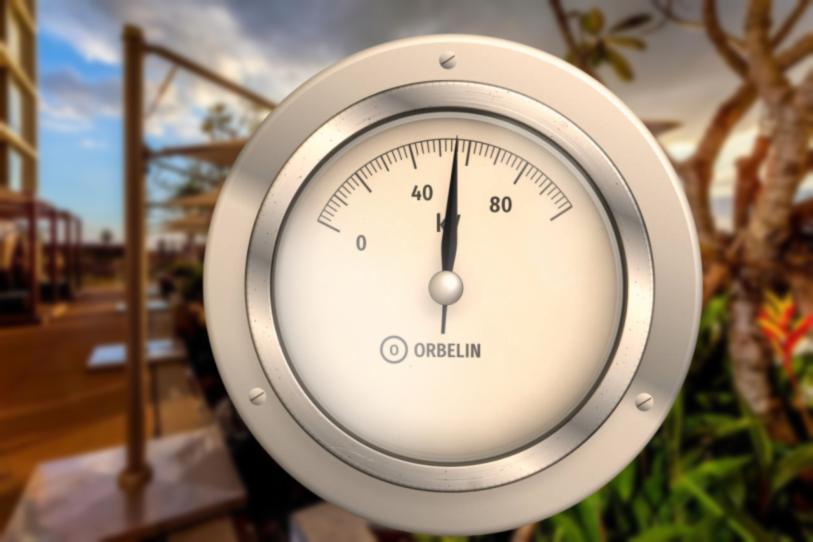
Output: 56,kV
